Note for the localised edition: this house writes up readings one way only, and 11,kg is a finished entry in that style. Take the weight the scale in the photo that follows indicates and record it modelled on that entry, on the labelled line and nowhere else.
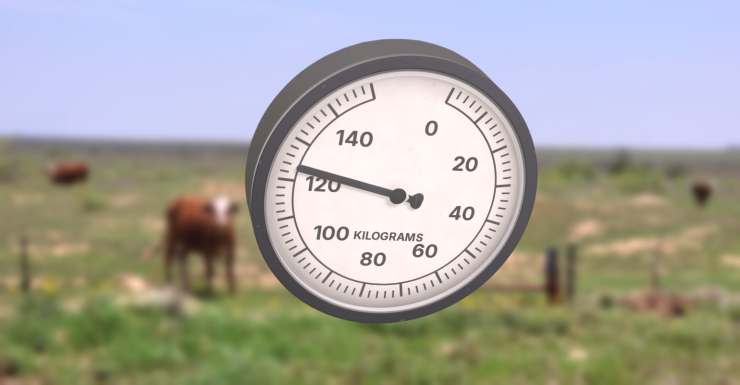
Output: 124,kg
